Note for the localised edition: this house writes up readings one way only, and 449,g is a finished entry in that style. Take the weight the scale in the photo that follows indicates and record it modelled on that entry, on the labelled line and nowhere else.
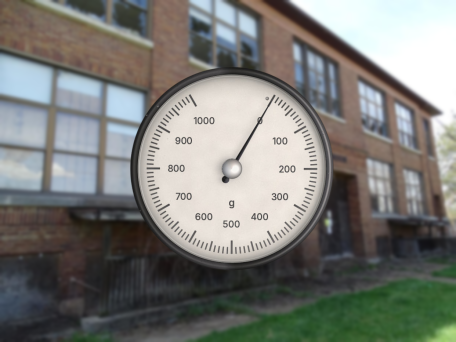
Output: 0,g
